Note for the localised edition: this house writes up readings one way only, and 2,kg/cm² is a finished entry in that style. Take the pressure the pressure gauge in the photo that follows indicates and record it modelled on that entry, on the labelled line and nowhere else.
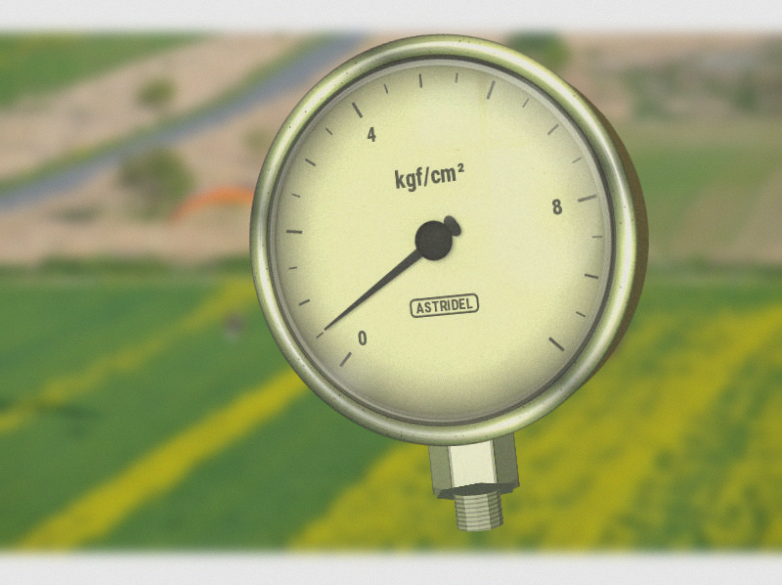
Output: 0.5,kg/cm²
